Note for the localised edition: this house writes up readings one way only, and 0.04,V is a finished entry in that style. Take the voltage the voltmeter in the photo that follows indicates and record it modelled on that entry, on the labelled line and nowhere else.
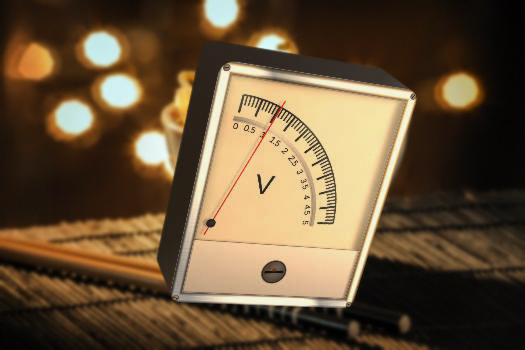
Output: 1,V
